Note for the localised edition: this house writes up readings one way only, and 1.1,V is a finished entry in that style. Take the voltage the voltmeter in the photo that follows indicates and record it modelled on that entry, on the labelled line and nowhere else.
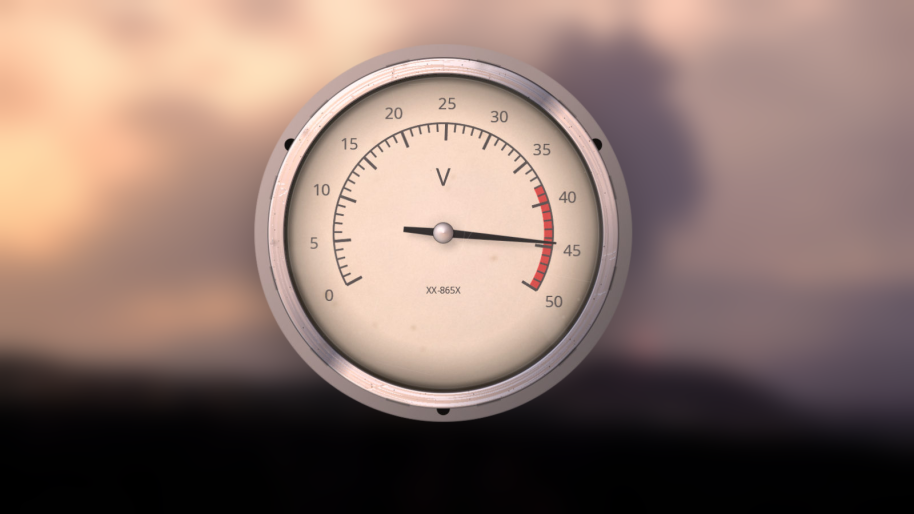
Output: 44.5,V
